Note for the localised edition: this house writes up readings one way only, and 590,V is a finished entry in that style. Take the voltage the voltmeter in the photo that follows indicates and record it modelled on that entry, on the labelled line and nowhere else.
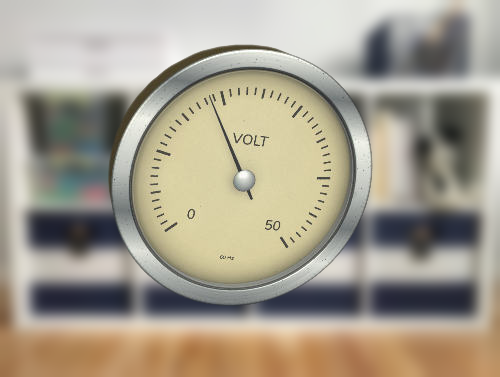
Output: 18.5,V
